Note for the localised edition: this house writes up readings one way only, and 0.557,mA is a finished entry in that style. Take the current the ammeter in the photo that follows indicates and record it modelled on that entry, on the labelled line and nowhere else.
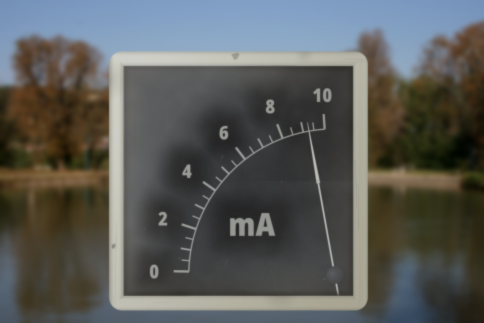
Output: 9.25,mA
